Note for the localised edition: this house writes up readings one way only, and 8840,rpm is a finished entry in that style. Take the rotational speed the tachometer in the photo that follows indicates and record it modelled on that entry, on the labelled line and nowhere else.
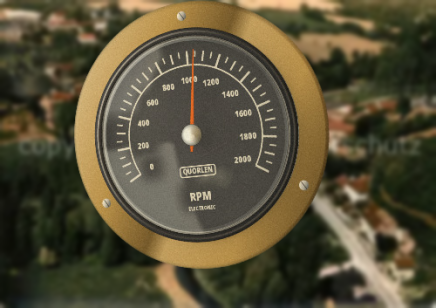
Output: 1050,rpm
